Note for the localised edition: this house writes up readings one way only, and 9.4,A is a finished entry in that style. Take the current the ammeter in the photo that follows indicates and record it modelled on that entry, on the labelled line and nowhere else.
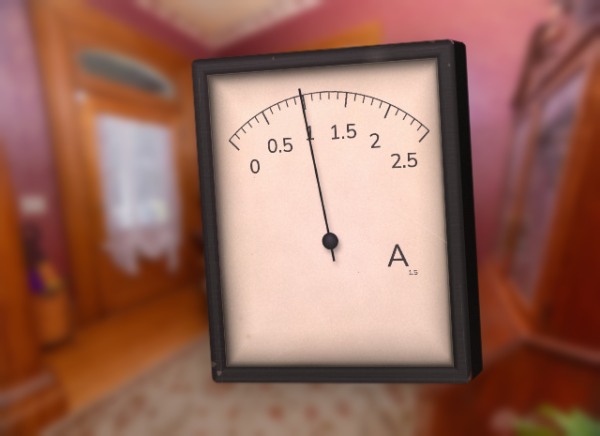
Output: 1,A
